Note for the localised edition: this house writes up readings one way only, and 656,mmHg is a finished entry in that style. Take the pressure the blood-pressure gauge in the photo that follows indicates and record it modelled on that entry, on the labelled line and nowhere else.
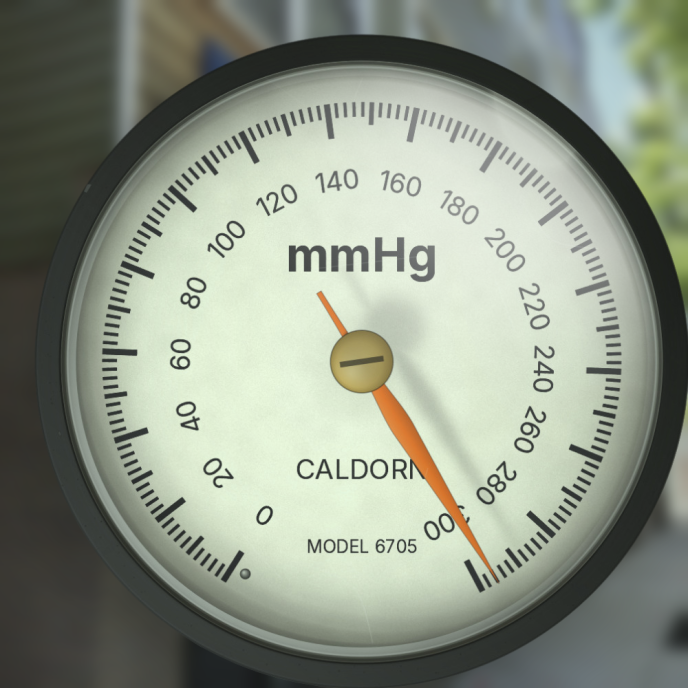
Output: 296,mmHg
